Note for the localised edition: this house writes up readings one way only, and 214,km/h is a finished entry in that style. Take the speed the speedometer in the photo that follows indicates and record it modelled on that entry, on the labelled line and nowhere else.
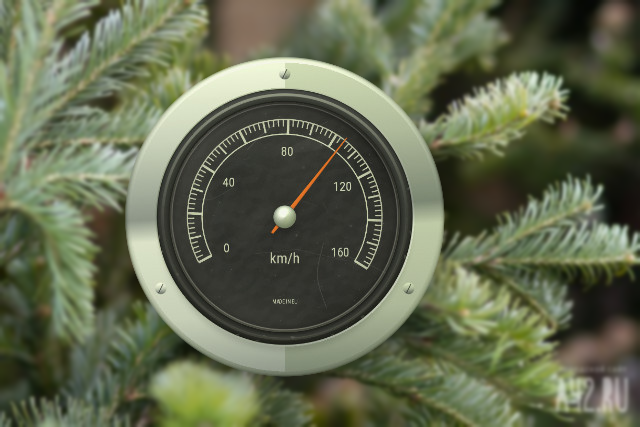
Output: 104,km/h
